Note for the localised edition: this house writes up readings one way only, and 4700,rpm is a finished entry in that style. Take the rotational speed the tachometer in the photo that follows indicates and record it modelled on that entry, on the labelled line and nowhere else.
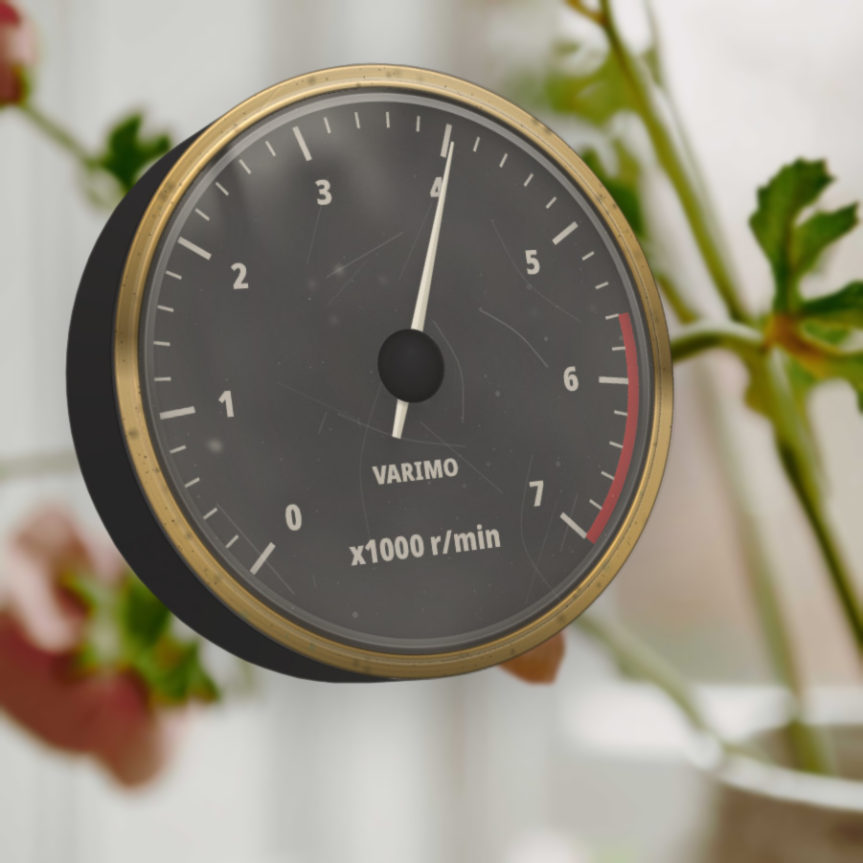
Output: 4000,rpm
